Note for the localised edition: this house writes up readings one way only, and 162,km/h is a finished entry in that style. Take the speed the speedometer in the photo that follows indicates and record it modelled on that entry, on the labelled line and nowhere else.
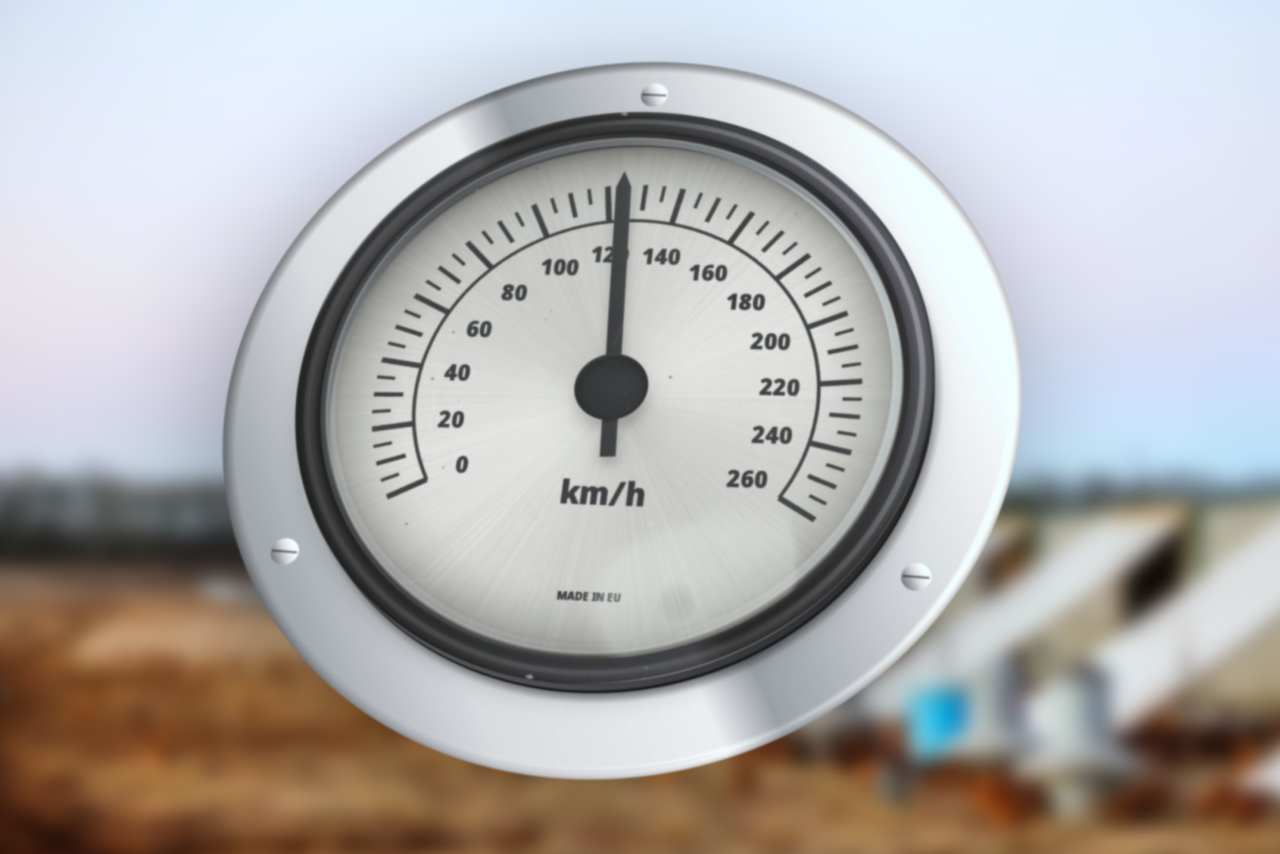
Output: 125,km/h
